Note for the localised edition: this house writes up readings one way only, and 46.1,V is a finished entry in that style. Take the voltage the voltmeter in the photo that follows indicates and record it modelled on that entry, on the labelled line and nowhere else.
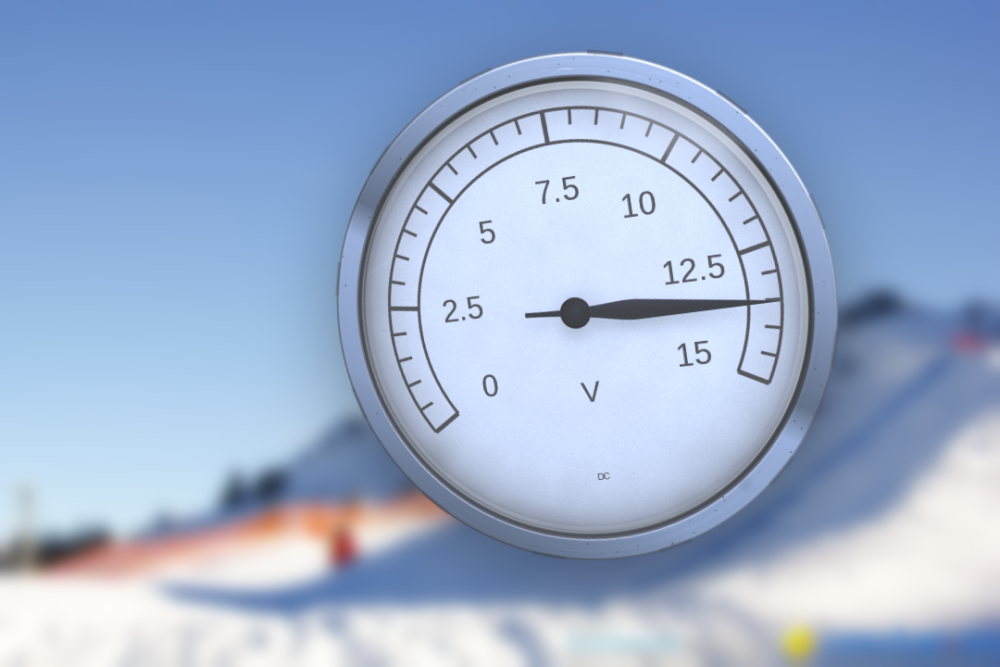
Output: 13.5,V
